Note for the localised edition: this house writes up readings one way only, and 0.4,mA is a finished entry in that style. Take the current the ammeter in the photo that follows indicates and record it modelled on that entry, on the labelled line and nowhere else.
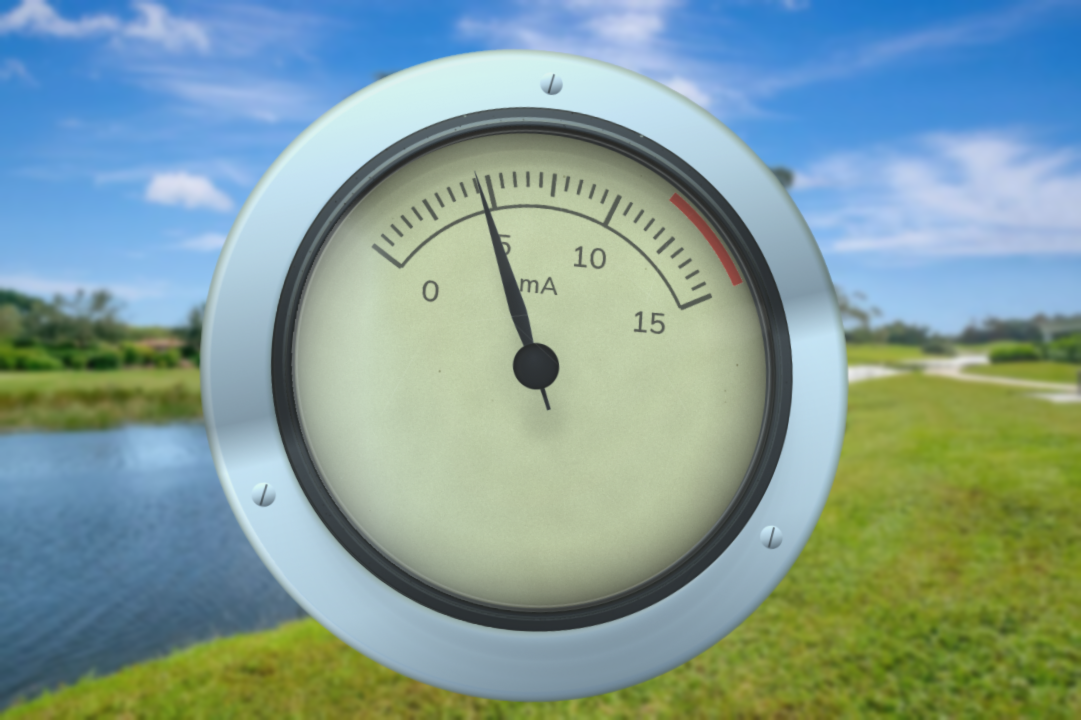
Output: 4.5,mA
